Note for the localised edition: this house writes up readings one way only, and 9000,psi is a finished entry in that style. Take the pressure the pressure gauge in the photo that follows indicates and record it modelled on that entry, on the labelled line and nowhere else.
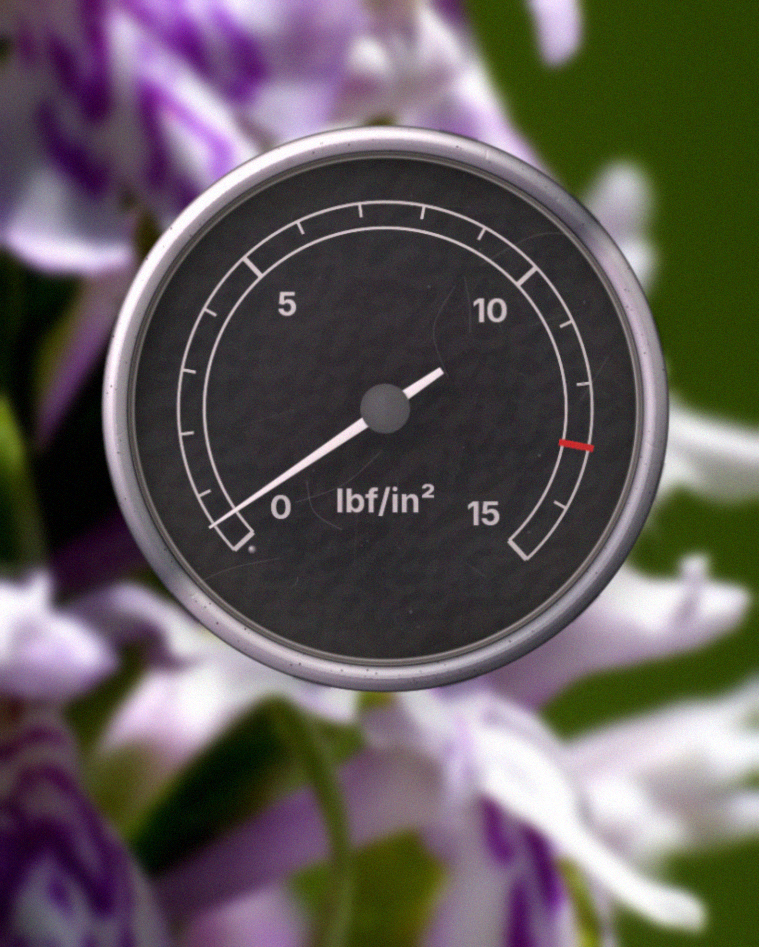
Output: 0.5,psi
